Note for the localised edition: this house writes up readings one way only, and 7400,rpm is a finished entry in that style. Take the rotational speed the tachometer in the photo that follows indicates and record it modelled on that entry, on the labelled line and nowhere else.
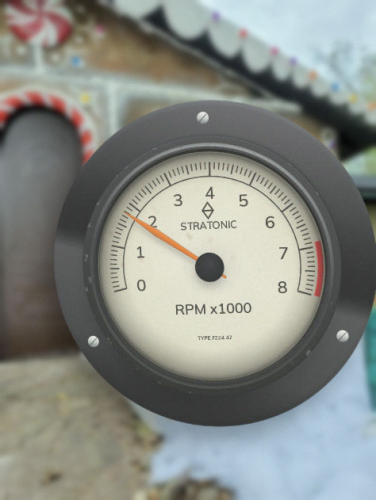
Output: 1800,rpm
